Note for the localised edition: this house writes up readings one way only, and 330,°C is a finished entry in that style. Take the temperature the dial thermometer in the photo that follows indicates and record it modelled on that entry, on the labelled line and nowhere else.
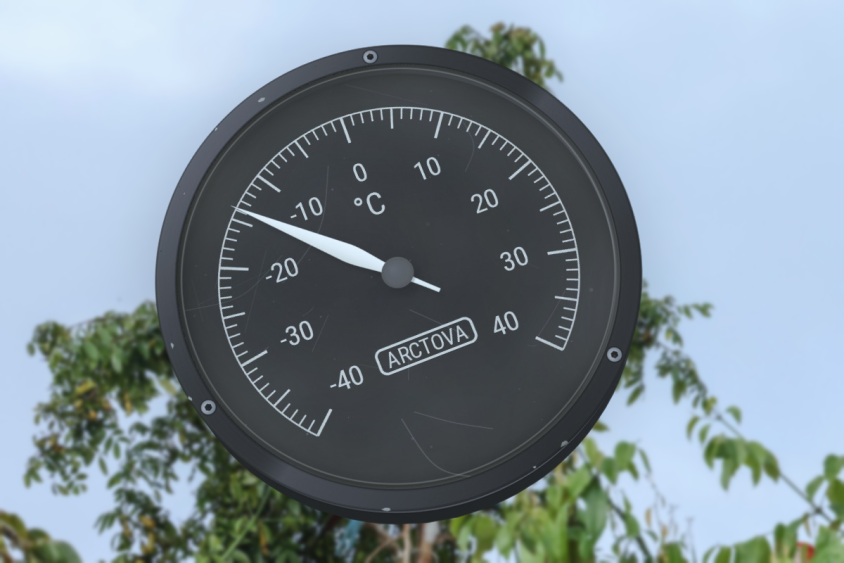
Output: -14,°C
